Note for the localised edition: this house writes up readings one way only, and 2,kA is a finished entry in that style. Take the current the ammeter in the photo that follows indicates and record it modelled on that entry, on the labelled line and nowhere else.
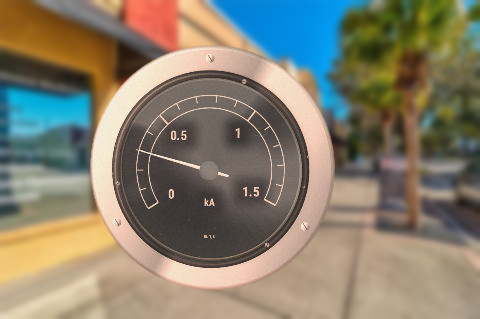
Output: 0.3,kA
